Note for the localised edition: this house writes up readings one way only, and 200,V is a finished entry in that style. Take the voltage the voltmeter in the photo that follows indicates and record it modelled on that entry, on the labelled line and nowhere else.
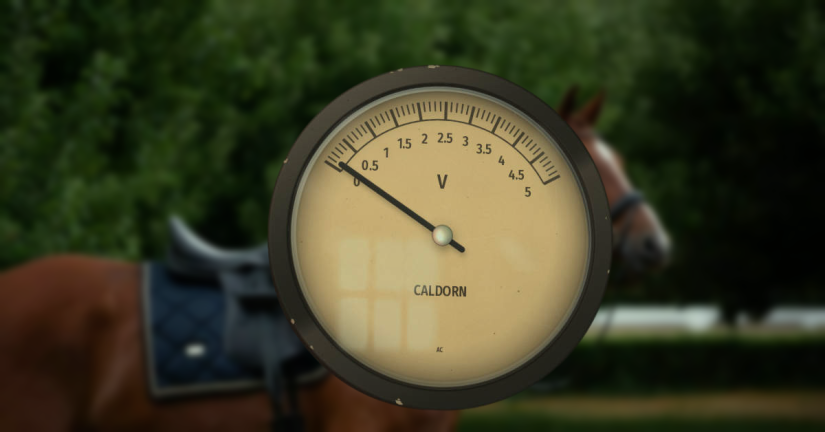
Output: 0.1,V
